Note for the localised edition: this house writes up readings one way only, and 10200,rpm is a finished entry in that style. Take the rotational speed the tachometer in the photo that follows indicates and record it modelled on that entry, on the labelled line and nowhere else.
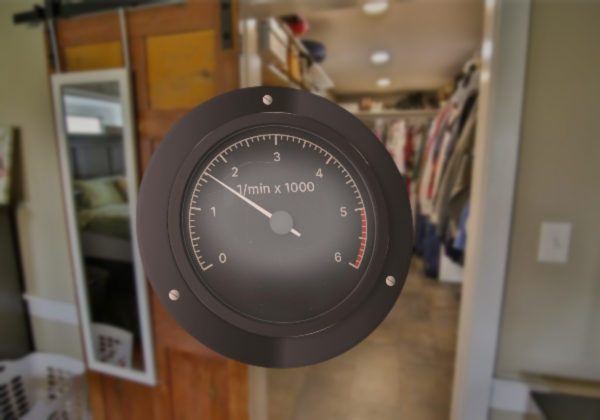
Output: 1600,rpm
